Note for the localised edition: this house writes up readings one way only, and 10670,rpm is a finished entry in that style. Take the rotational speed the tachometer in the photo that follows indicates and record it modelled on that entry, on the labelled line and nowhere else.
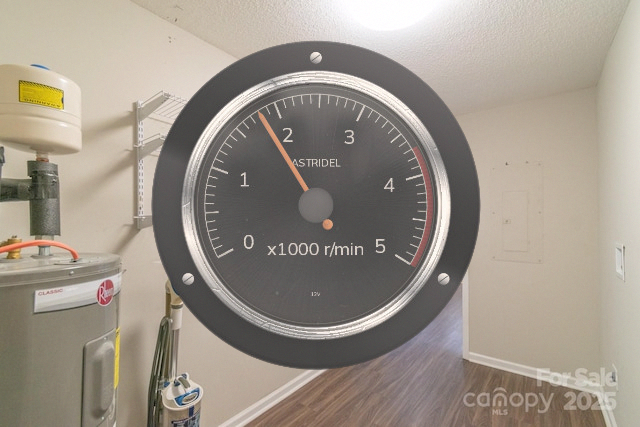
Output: 1800,rpm
